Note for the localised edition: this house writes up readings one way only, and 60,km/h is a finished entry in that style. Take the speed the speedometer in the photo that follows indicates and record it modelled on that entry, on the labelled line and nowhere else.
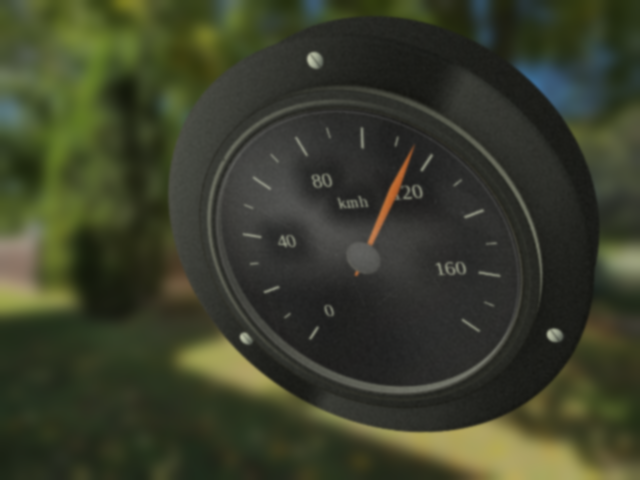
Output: 115,km/h
